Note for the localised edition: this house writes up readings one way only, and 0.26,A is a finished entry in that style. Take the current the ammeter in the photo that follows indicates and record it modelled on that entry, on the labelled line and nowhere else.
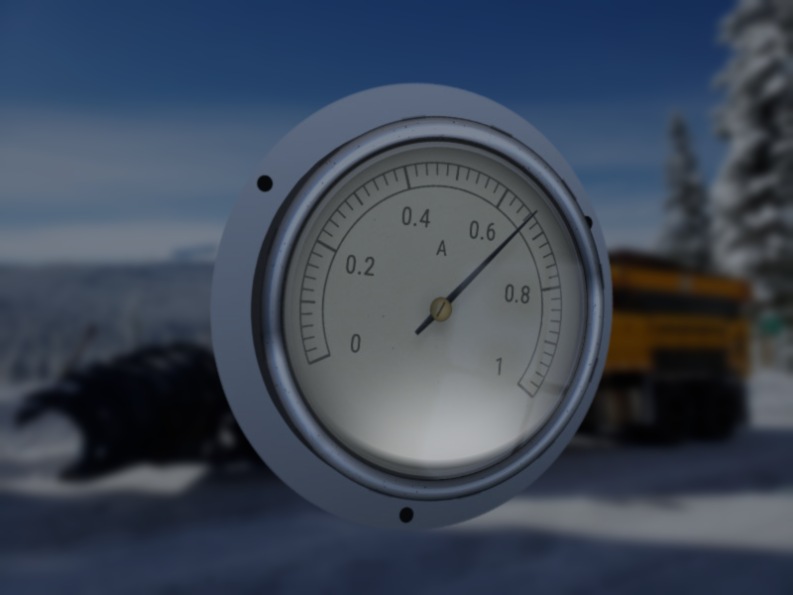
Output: 0.66,A
